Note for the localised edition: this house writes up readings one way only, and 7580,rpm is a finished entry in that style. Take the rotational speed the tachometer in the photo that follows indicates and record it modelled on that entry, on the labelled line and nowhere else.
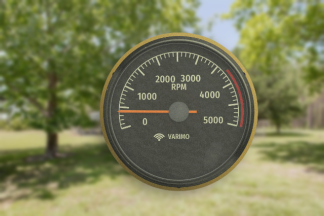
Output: 400,rpm
